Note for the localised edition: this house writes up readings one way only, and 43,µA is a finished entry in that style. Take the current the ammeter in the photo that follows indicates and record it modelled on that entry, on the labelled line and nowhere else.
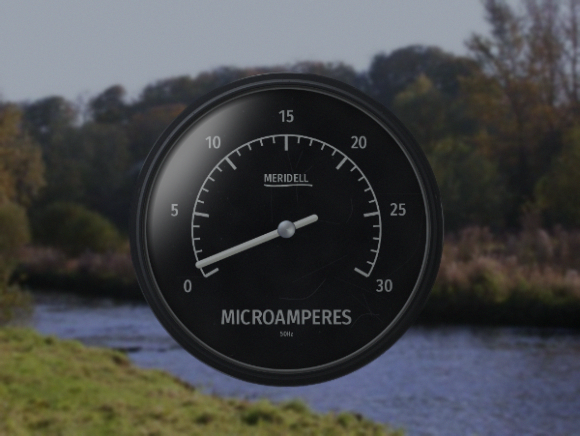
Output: 1,µA
